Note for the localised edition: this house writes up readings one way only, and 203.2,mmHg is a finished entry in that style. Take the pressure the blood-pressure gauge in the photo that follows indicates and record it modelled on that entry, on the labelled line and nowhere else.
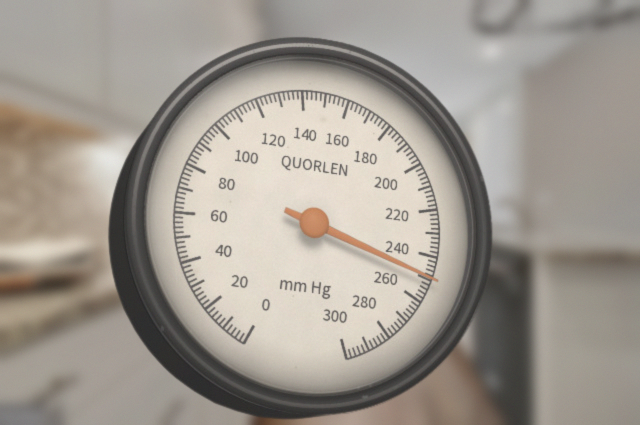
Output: 250,mmHg
